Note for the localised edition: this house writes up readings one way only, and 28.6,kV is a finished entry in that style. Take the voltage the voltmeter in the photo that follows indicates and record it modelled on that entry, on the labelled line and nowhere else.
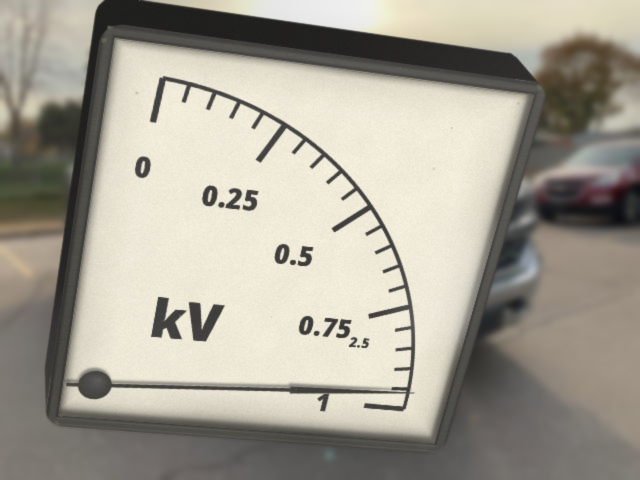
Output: 0.95,kV
